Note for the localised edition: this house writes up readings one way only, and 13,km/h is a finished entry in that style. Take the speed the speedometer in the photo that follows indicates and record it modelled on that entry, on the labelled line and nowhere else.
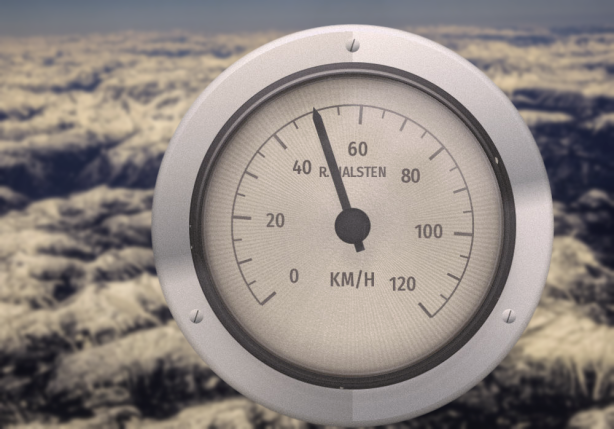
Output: 50,km/h
